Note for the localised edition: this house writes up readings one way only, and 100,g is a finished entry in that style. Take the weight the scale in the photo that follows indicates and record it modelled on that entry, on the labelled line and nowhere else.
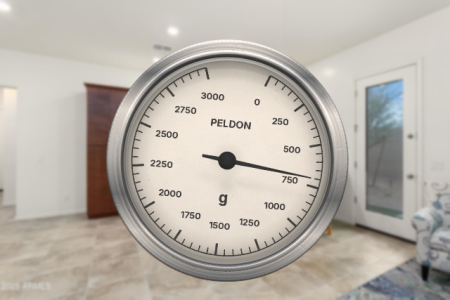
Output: 700,g
